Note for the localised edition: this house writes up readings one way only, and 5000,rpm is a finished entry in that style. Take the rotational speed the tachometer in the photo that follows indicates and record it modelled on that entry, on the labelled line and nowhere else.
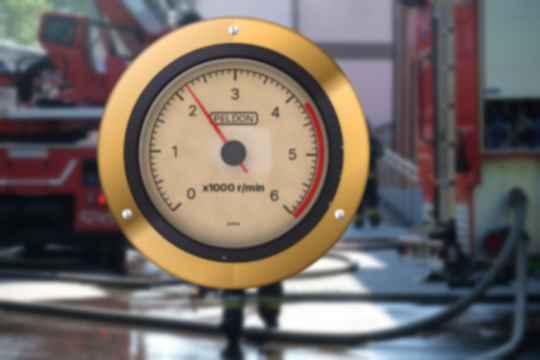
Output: 2200,rpm
